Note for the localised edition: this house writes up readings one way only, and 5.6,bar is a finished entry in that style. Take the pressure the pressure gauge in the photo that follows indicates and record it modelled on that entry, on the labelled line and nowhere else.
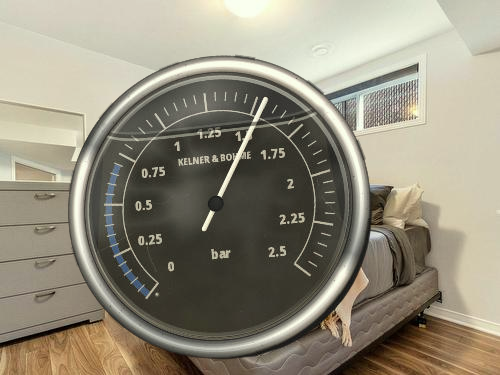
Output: 1.55,bar
